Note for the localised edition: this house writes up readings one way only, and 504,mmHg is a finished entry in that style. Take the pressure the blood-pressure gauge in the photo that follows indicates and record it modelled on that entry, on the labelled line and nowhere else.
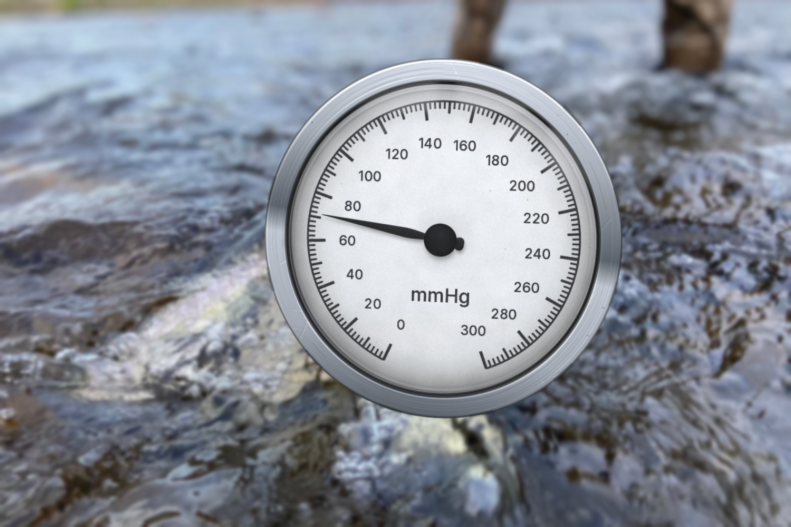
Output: 72,mmHg
